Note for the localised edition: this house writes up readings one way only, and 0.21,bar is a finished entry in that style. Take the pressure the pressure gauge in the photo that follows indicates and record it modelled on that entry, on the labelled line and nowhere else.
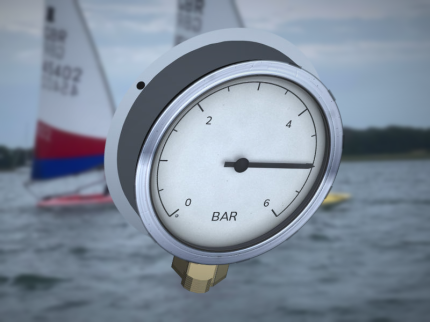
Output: 5,bar
